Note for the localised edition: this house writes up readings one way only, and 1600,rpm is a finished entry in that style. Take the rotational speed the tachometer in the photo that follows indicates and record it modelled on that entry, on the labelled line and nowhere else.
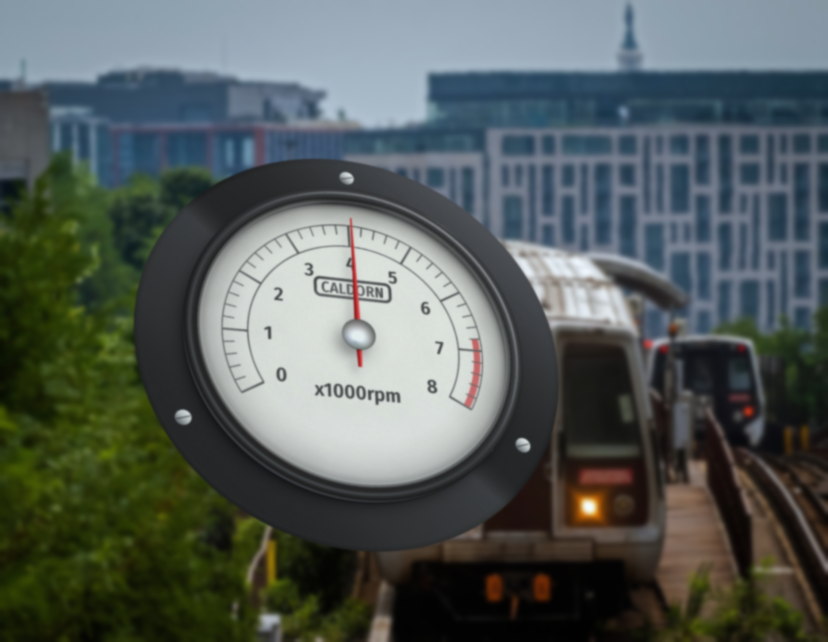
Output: 4000,rpm
